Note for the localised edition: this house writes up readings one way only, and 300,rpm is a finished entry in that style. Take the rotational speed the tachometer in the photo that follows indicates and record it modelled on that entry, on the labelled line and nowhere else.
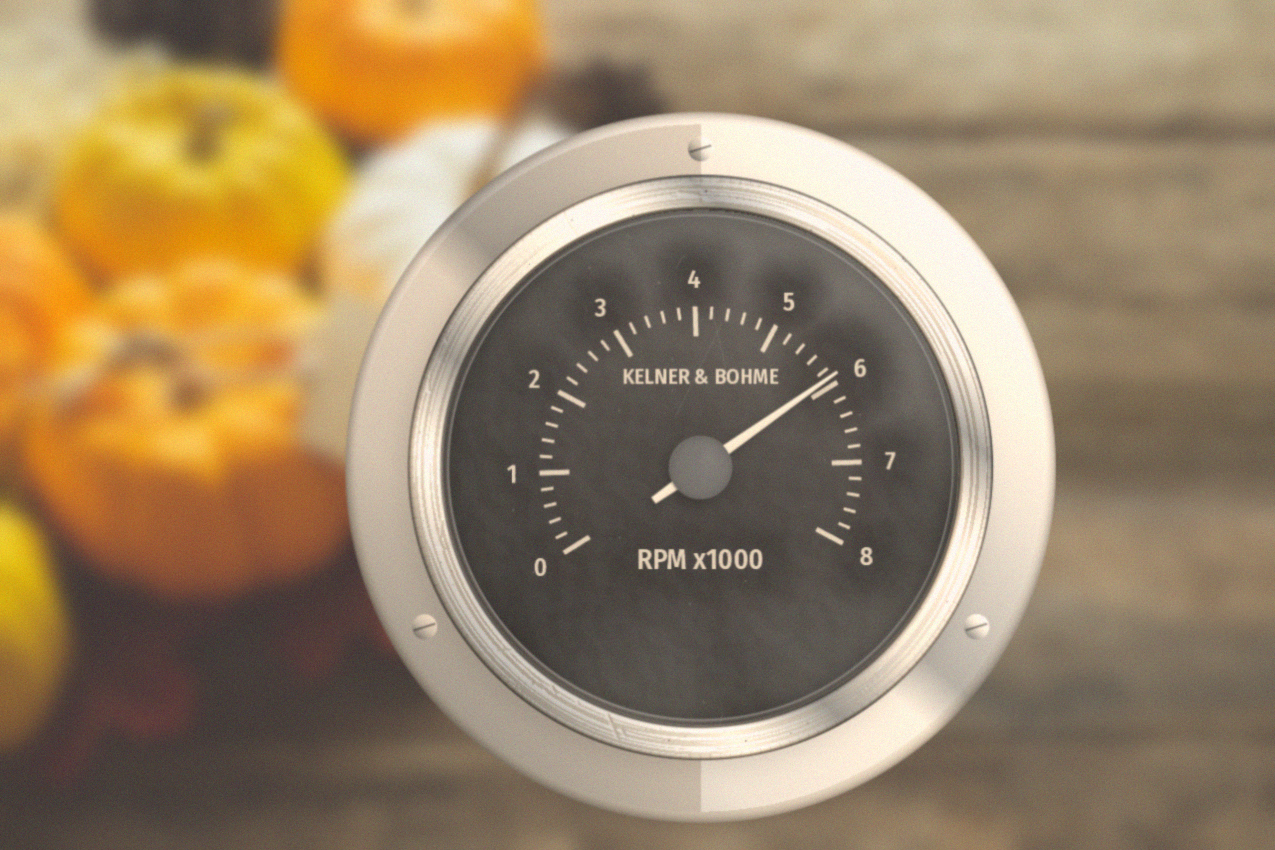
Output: 5900,rpm
